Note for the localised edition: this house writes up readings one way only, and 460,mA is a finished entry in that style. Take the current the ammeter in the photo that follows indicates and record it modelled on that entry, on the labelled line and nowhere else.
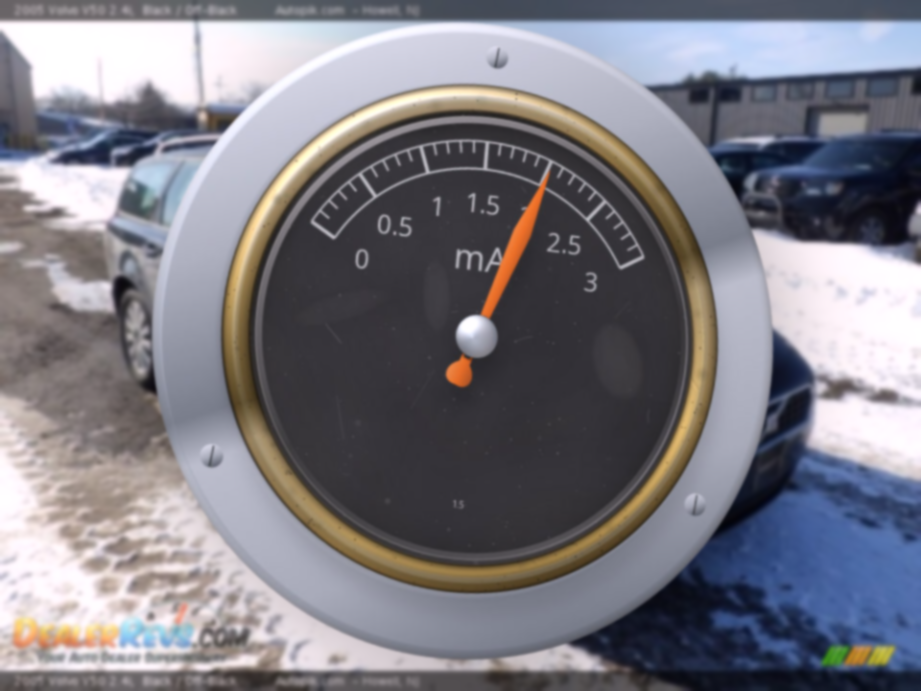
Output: 2,mA
